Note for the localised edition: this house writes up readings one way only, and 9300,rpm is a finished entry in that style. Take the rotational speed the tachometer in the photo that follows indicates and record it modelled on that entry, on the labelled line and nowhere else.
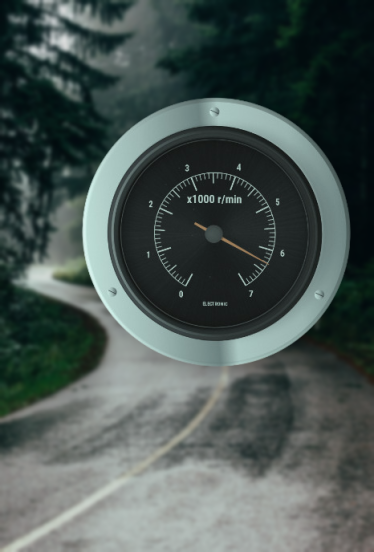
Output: 6300,rpm
